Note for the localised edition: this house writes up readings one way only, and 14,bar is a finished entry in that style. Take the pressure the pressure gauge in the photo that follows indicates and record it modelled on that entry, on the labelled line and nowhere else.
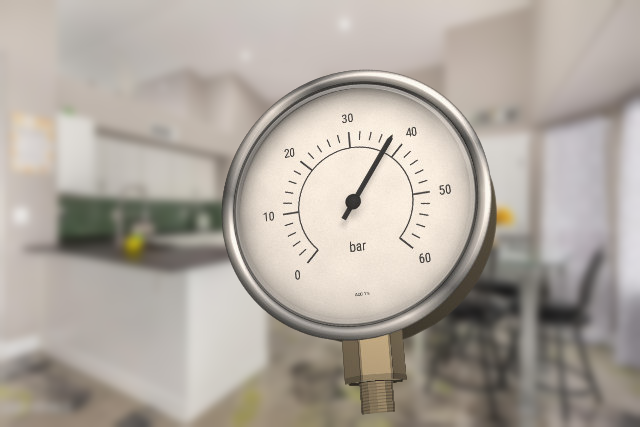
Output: 38,bar
